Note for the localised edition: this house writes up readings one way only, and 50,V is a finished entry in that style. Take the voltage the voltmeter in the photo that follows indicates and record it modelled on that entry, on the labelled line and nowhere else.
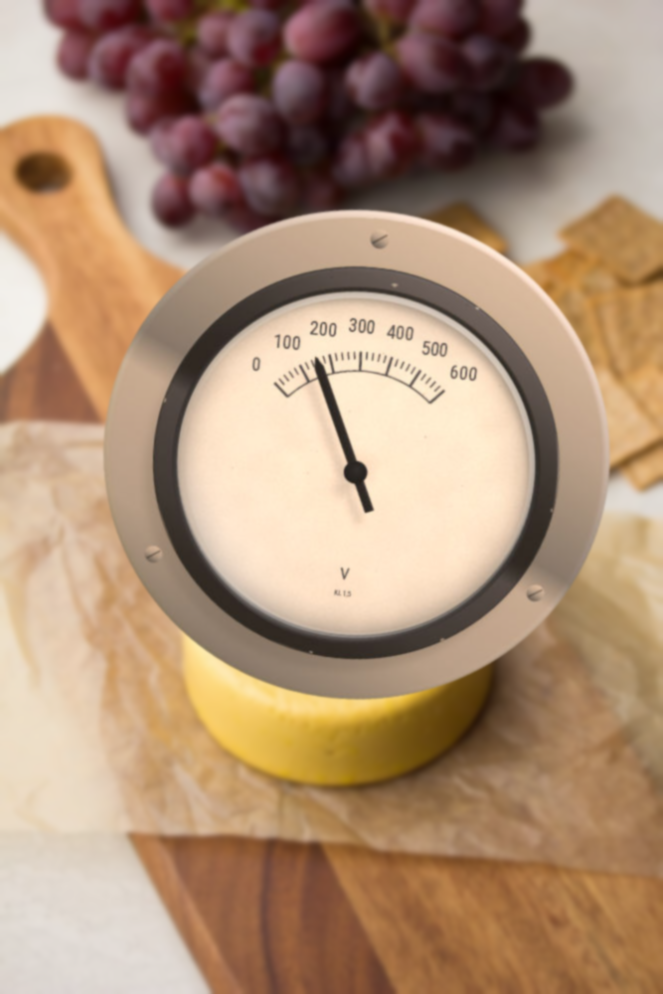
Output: 160,V
